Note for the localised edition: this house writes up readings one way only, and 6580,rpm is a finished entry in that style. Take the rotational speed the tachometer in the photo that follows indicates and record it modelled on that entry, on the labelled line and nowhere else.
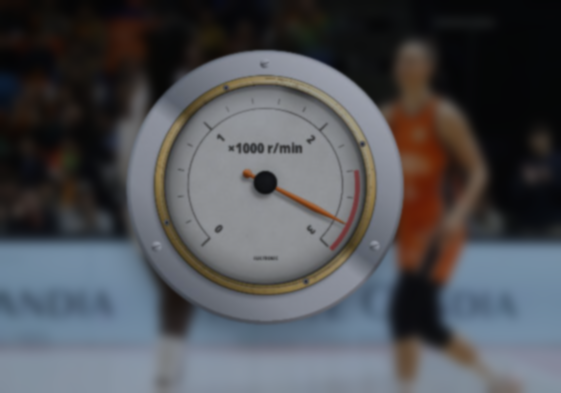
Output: 2800,rpm
